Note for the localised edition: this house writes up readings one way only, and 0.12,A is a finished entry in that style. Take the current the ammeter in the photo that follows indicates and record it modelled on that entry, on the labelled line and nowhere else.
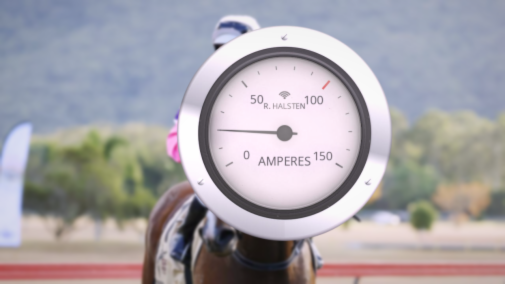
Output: 20,A
